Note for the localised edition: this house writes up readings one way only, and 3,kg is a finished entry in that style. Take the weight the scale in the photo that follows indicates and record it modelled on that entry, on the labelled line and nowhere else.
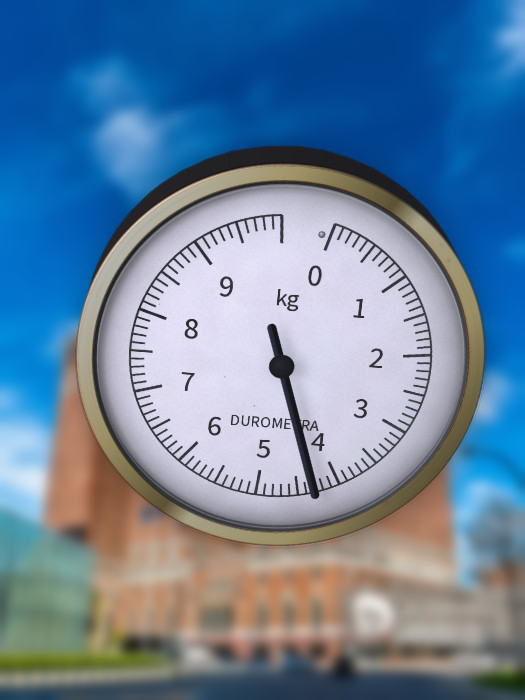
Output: 4.3,kg
